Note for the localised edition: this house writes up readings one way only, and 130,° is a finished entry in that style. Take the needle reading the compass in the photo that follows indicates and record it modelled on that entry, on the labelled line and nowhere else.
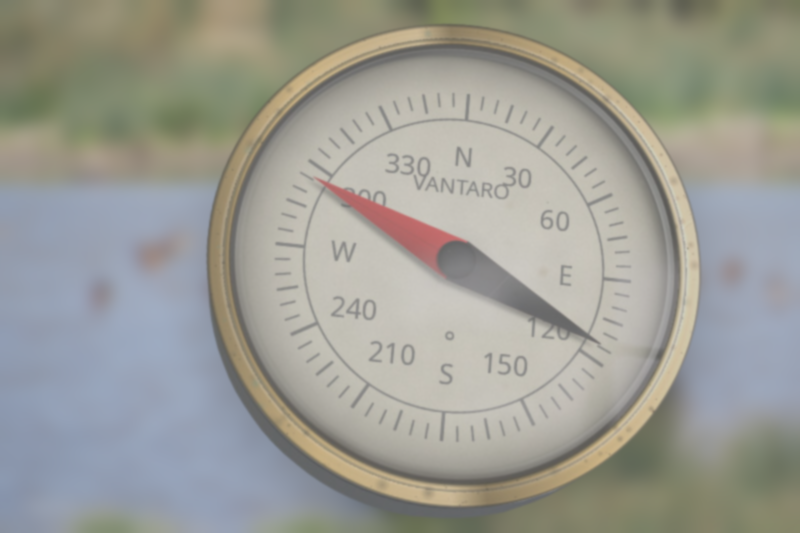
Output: 295,°
